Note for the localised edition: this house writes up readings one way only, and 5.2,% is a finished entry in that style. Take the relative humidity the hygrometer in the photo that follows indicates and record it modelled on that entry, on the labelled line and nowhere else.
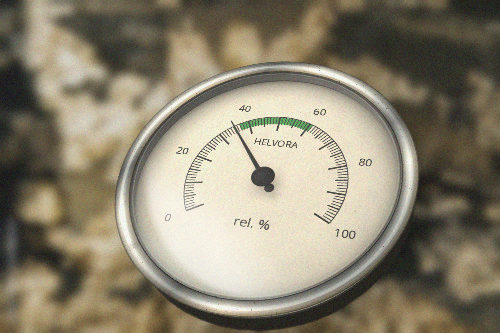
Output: 35,%
